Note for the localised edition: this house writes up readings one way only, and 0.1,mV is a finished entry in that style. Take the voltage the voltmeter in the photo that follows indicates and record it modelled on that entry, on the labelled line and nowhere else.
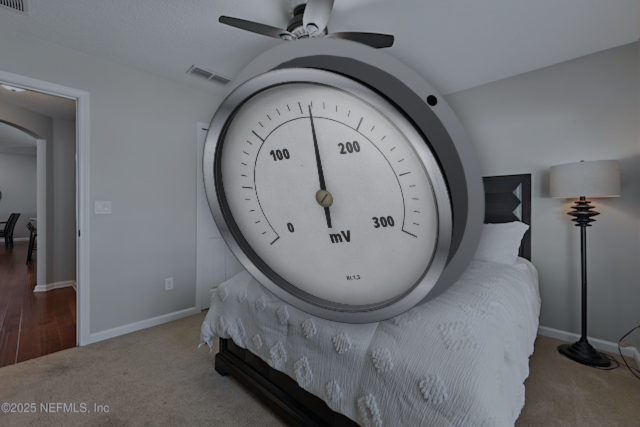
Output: 160,mV
